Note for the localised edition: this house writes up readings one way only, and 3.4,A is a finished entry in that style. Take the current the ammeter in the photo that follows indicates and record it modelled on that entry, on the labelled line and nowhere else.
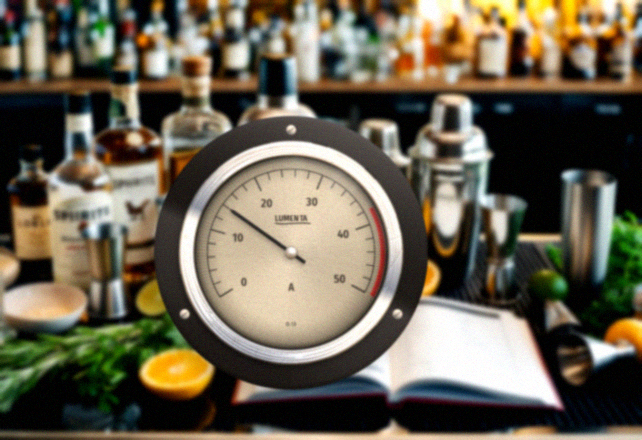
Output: 14,A
